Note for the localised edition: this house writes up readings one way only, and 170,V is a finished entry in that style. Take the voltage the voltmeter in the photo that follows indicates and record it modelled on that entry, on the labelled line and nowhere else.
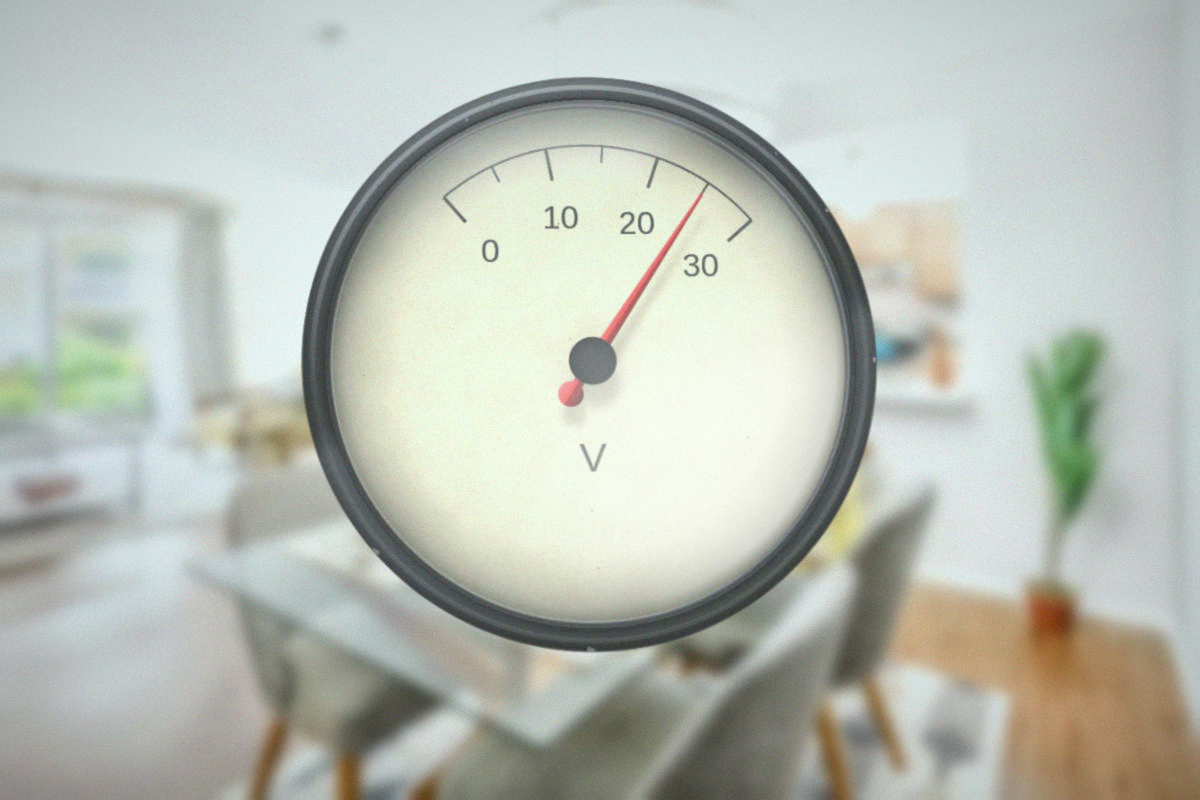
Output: 25,V
